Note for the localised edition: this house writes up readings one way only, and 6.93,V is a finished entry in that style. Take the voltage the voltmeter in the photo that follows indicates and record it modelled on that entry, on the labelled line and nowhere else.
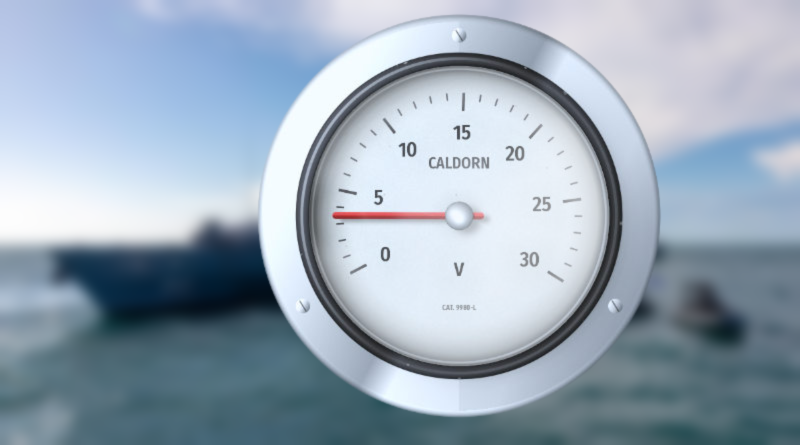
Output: 3.5,V
